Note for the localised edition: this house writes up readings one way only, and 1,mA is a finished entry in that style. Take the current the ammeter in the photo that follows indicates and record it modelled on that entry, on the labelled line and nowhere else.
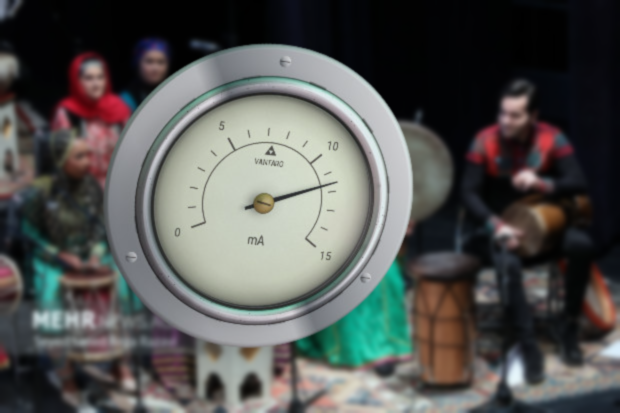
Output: 11.5,mA
